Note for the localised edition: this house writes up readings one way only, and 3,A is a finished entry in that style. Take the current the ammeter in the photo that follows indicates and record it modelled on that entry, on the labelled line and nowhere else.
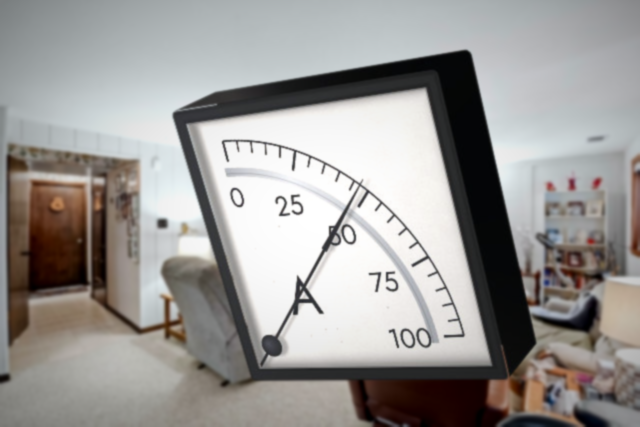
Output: 47.5,A
